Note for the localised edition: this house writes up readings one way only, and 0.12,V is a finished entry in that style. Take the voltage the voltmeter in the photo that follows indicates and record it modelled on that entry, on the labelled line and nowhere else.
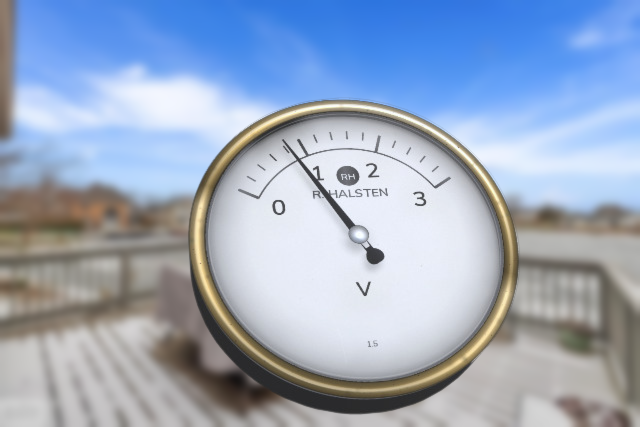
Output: 0.8,V
